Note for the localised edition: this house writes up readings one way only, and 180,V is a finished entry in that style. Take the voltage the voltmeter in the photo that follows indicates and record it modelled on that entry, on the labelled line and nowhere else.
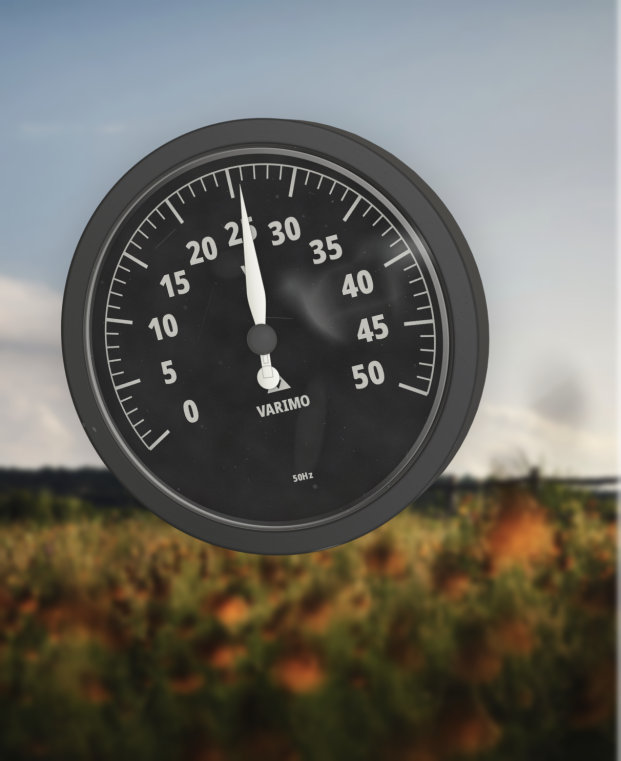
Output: 26,V
